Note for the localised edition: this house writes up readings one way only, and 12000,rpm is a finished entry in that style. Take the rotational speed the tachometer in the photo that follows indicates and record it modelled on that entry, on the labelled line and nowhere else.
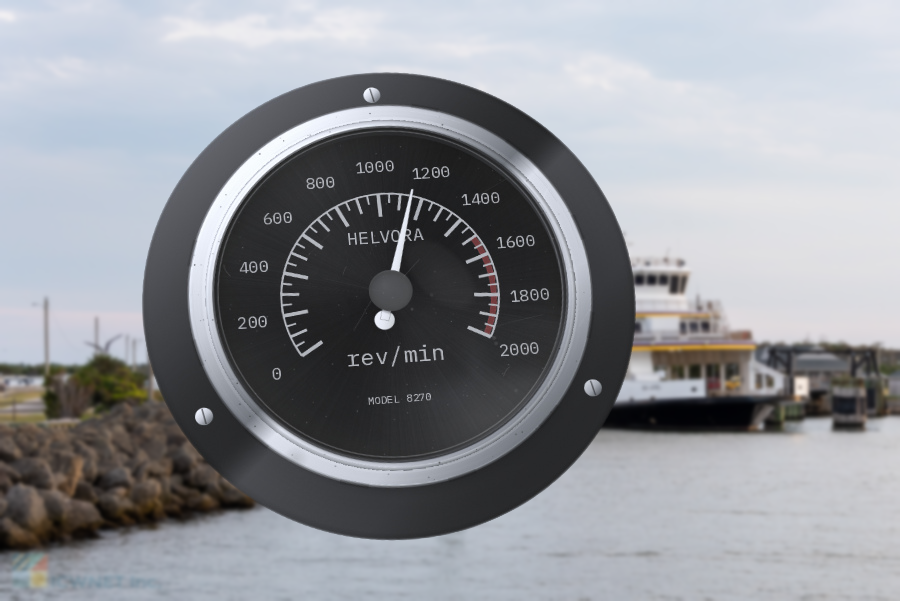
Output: 1150,rpm
